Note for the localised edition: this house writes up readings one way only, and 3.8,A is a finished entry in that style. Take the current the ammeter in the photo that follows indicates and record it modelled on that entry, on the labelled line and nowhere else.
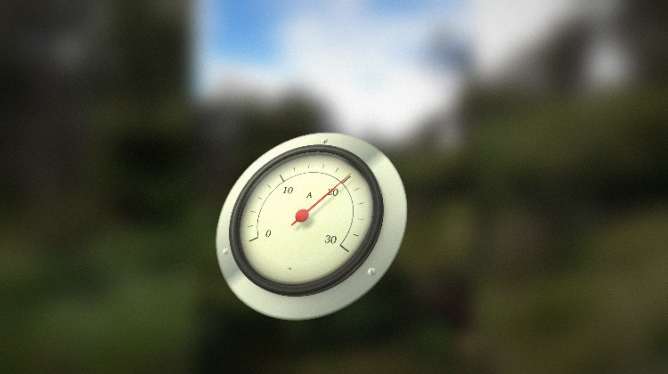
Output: 20,A
